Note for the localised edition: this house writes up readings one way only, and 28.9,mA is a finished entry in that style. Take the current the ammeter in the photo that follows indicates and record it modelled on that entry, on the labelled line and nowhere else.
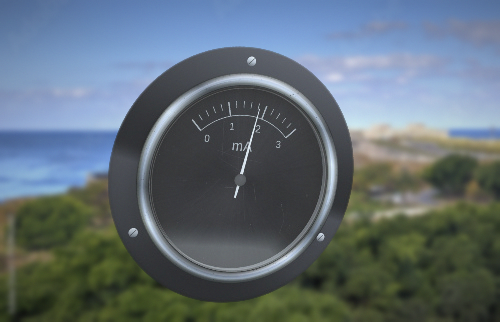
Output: 1.8,mA
